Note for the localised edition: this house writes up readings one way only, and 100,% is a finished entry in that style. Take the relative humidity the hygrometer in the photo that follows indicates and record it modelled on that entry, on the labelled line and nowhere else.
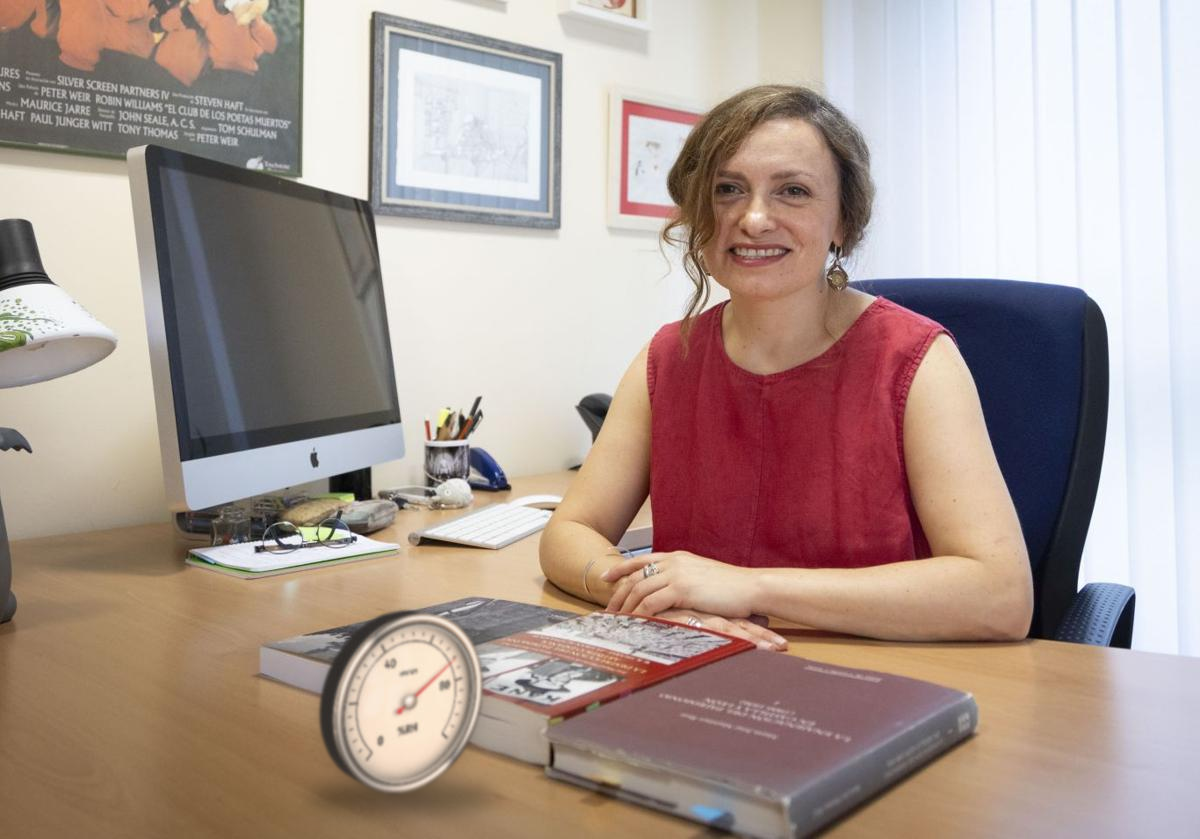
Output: 72,%
